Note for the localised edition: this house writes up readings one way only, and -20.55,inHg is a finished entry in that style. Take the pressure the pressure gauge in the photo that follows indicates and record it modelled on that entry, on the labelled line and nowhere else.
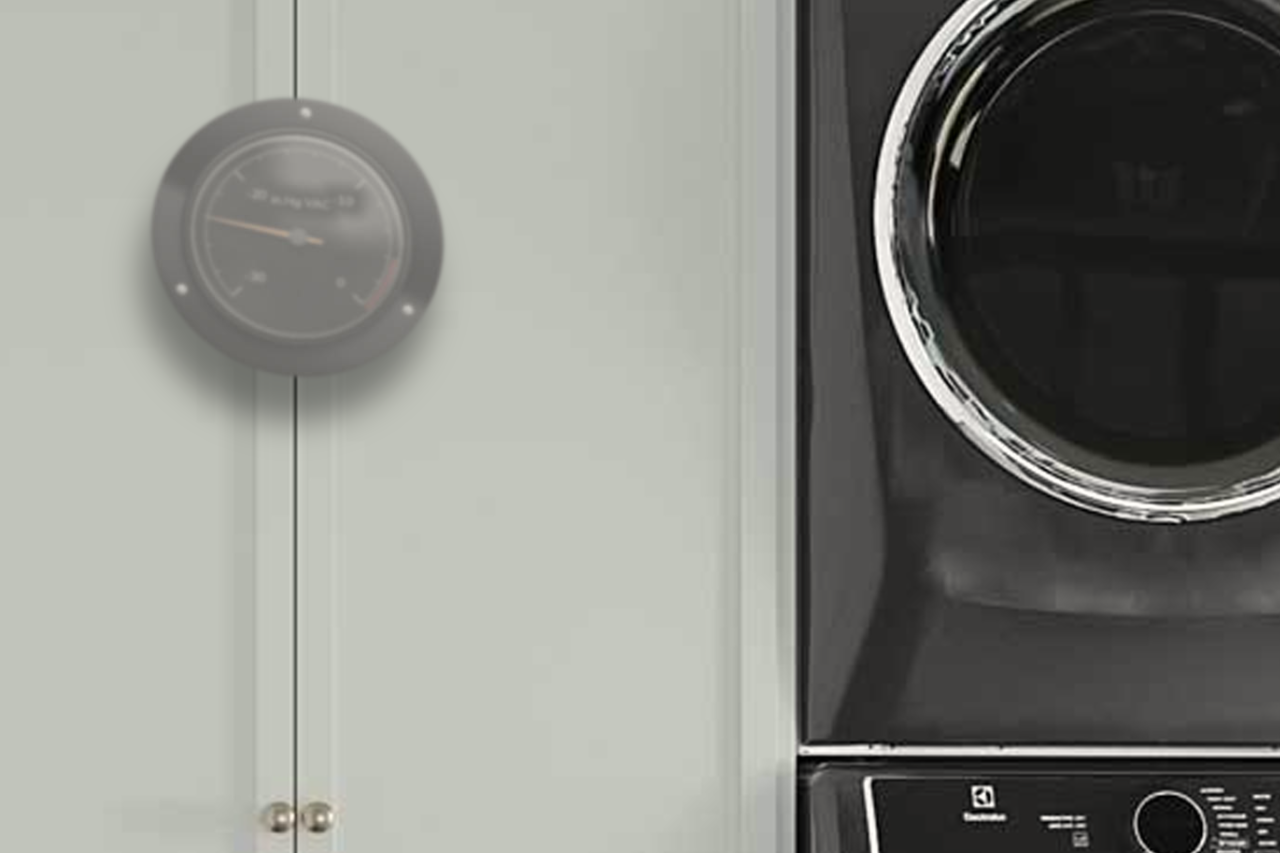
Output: -24,inHg
